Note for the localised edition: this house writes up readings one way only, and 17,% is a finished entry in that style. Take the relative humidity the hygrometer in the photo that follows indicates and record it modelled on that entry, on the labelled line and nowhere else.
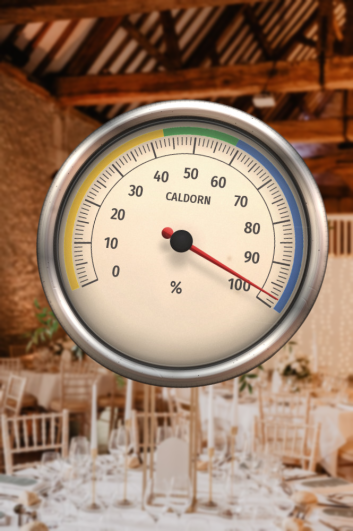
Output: 98,%
